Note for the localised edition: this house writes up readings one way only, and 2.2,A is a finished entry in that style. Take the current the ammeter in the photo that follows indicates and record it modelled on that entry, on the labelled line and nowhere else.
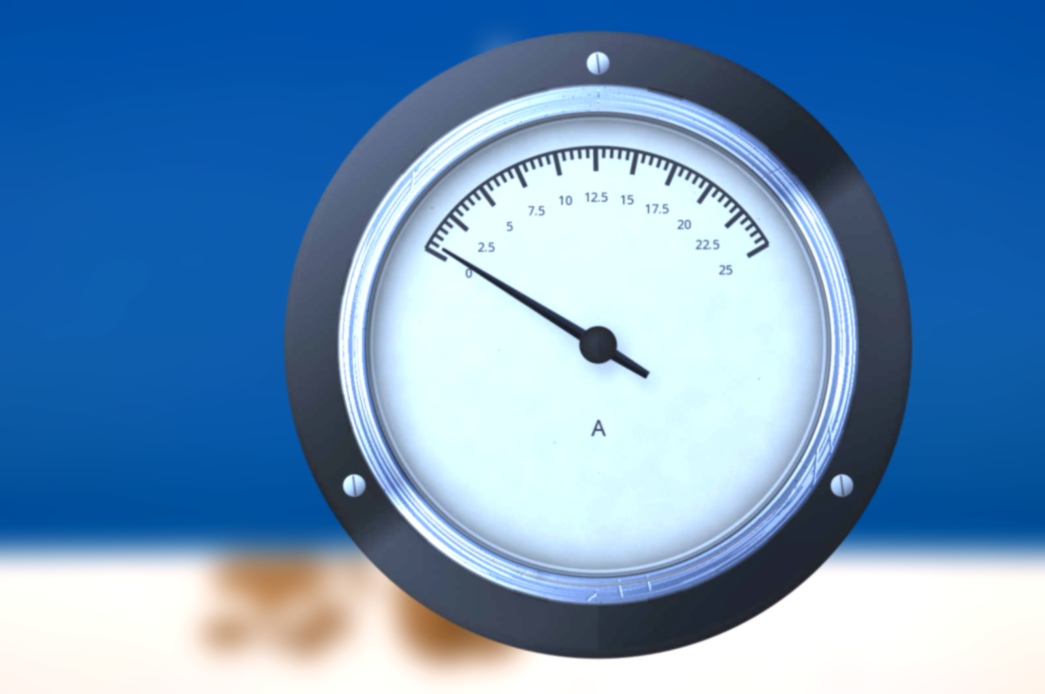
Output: 0.5,A
